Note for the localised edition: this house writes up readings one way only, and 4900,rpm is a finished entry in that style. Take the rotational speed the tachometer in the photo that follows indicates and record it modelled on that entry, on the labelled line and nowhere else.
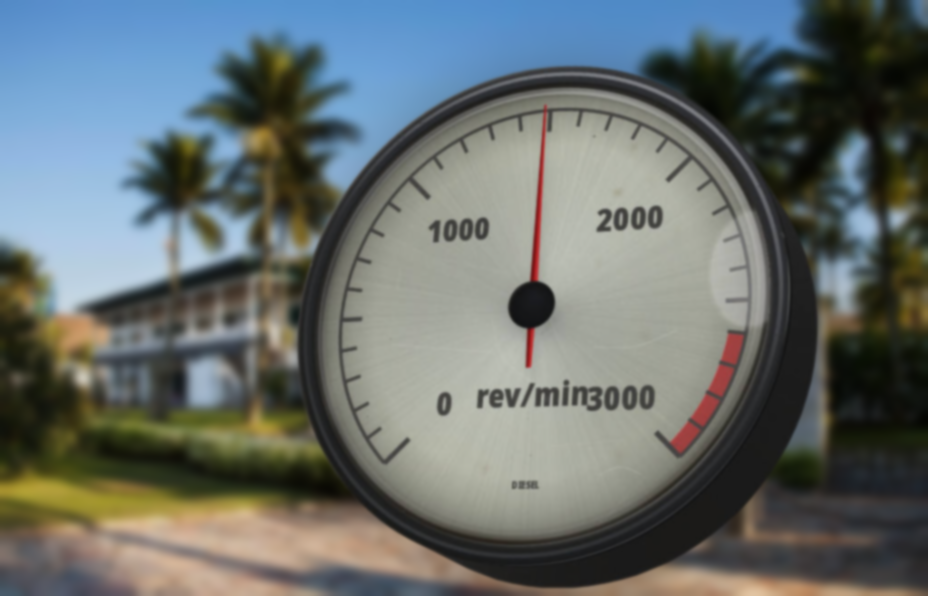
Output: 1500,rpm
